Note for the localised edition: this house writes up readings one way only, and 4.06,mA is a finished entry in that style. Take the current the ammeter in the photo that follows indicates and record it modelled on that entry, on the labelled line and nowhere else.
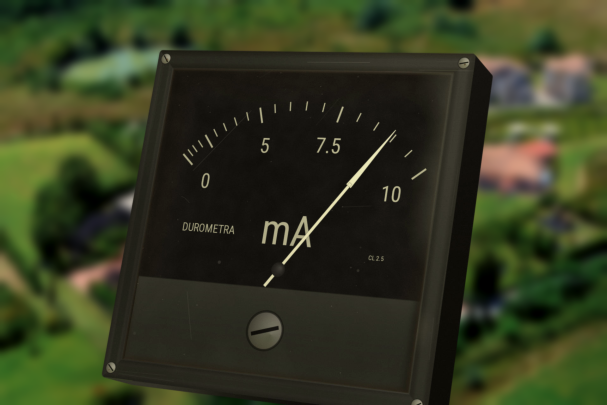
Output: 9,mA
